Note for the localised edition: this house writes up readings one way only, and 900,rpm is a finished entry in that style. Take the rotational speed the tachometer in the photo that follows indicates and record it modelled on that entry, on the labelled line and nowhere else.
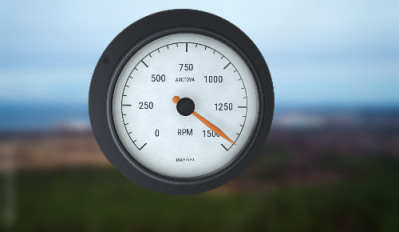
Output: 1450,rpm
